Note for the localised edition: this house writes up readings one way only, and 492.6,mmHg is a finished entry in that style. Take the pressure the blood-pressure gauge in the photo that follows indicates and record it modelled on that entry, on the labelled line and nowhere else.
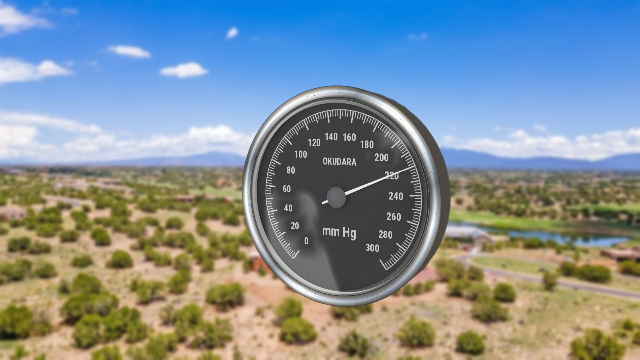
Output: 220,mmHg
